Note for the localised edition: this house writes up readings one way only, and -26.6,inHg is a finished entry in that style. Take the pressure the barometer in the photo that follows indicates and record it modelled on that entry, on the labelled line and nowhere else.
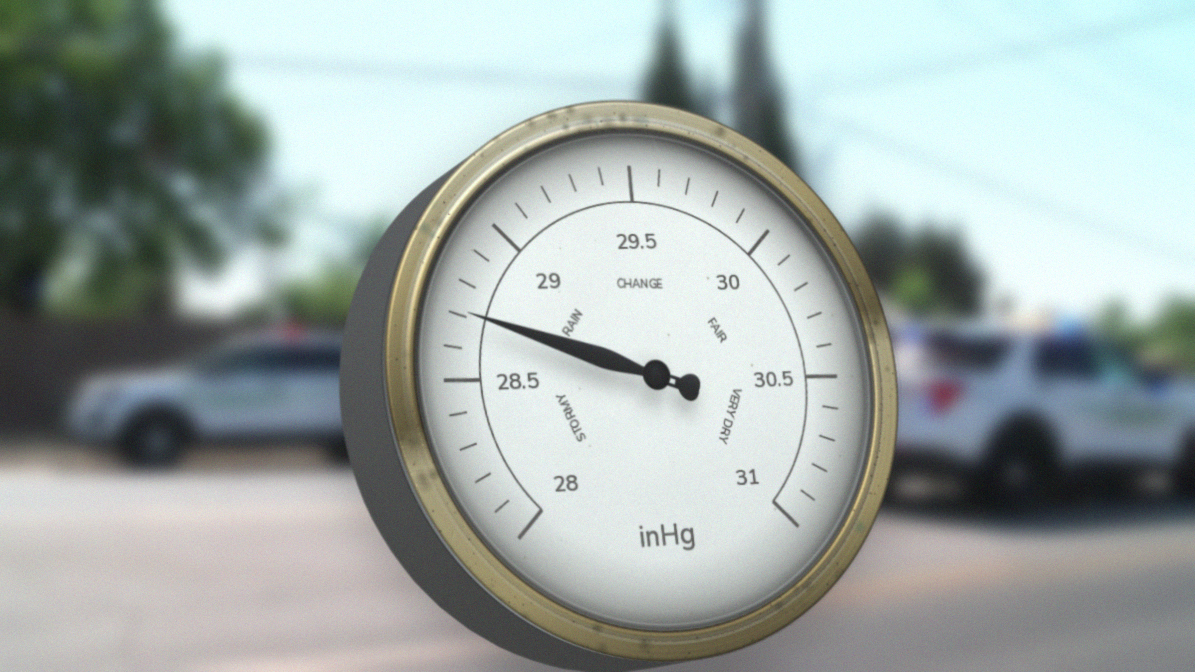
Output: 28.7,inHg
